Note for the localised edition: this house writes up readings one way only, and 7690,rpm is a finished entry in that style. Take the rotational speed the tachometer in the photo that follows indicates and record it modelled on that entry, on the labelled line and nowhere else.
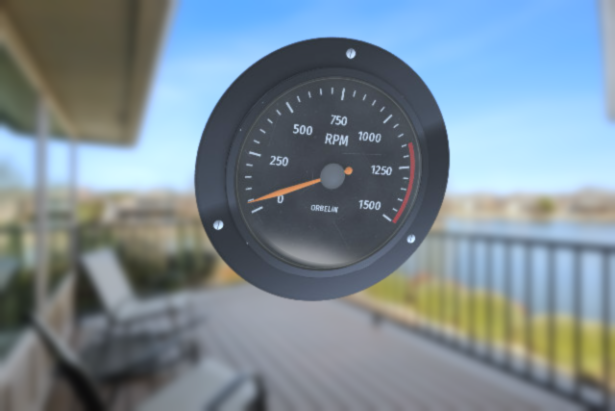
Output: 50,rpm
